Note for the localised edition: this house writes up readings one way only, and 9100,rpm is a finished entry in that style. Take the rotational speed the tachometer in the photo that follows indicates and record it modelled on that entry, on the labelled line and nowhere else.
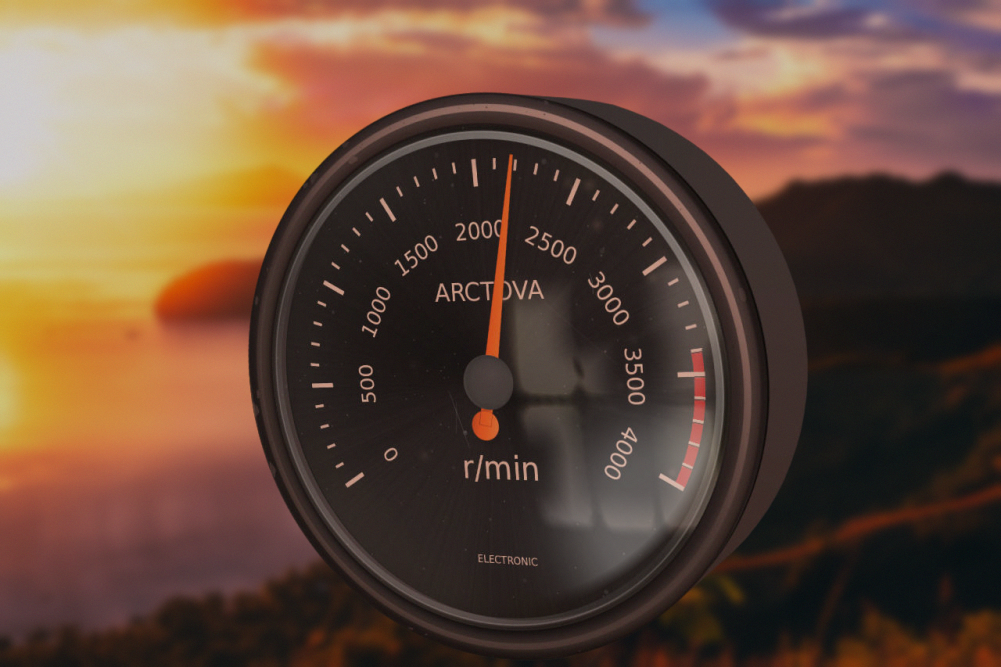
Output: 2200,rpm
